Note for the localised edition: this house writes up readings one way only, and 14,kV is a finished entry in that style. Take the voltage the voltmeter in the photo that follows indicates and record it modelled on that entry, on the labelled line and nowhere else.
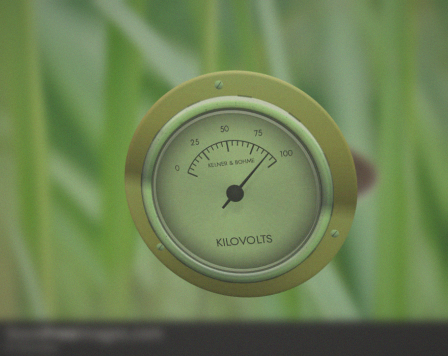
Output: 90,kV
